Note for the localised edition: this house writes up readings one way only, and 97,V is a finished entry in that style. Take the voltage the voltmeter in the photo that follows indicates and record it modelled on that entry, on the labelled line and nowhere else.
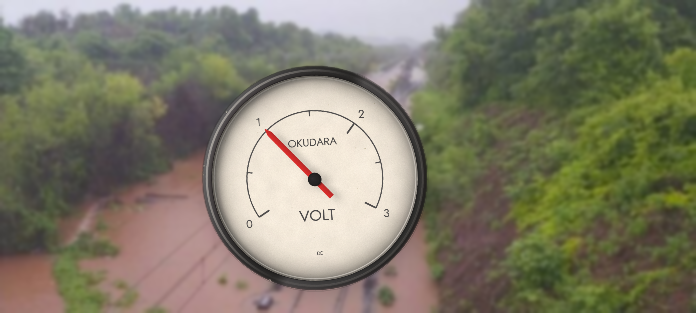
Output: 1,V
